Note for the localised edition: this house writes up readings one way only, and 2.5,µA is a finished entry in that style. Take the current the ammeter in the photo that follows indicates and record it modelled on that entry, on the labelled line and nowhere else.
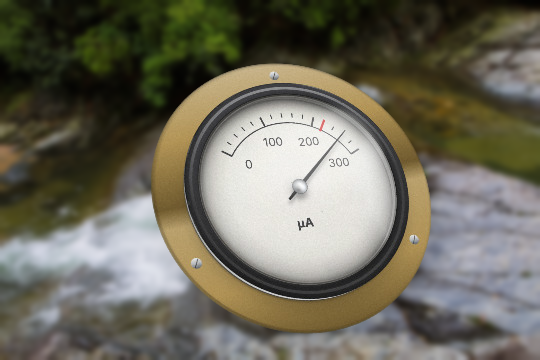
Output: 260,µA
